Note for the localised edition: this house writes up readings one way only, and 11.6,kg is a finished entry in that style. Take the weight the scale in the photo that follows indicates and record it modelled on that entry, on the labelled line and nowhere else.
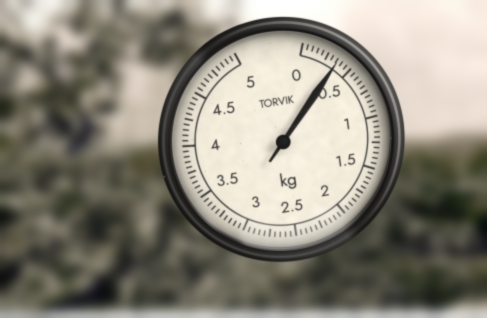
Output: 0.35,kg
